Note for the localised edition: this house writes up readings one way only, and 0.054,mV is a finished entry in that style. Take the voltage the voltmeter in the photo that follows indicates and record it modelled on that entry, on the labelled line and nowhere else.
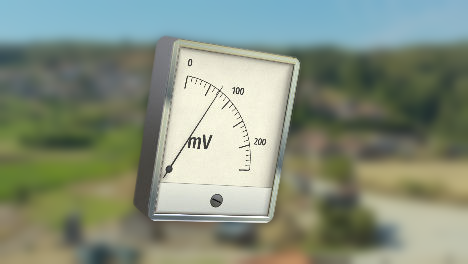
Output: 70,mV
